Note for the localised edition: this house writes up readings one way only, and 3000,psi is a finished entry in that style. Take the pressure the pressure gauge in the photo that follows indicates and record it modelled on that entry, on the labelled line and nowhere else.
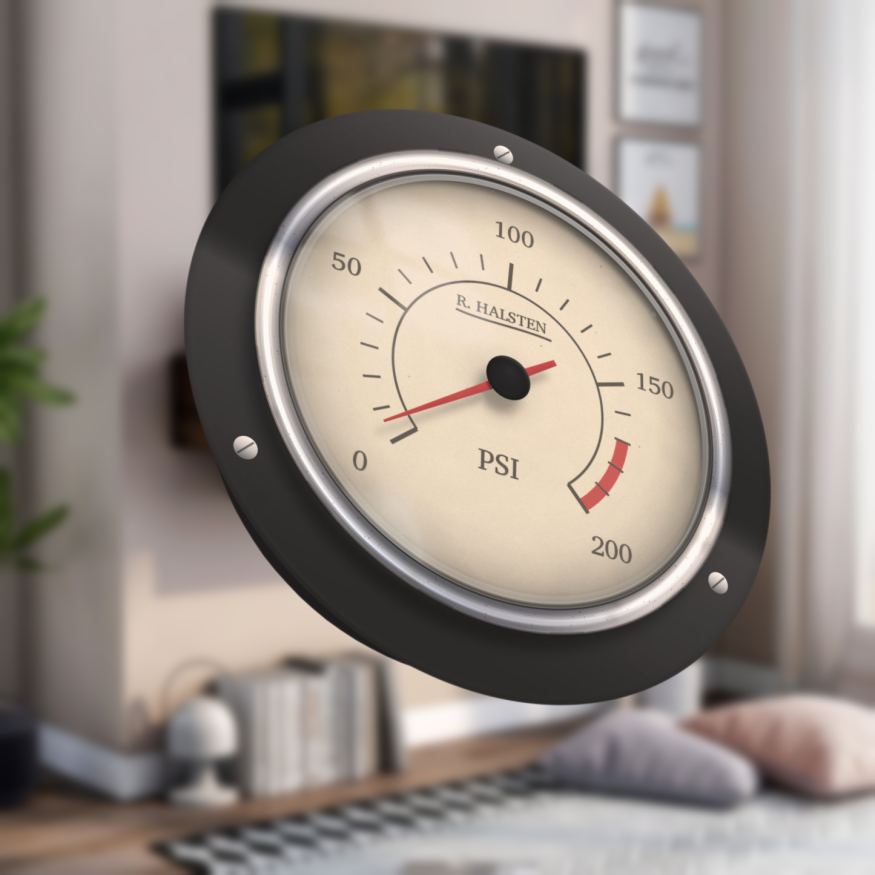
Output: 5,psi
